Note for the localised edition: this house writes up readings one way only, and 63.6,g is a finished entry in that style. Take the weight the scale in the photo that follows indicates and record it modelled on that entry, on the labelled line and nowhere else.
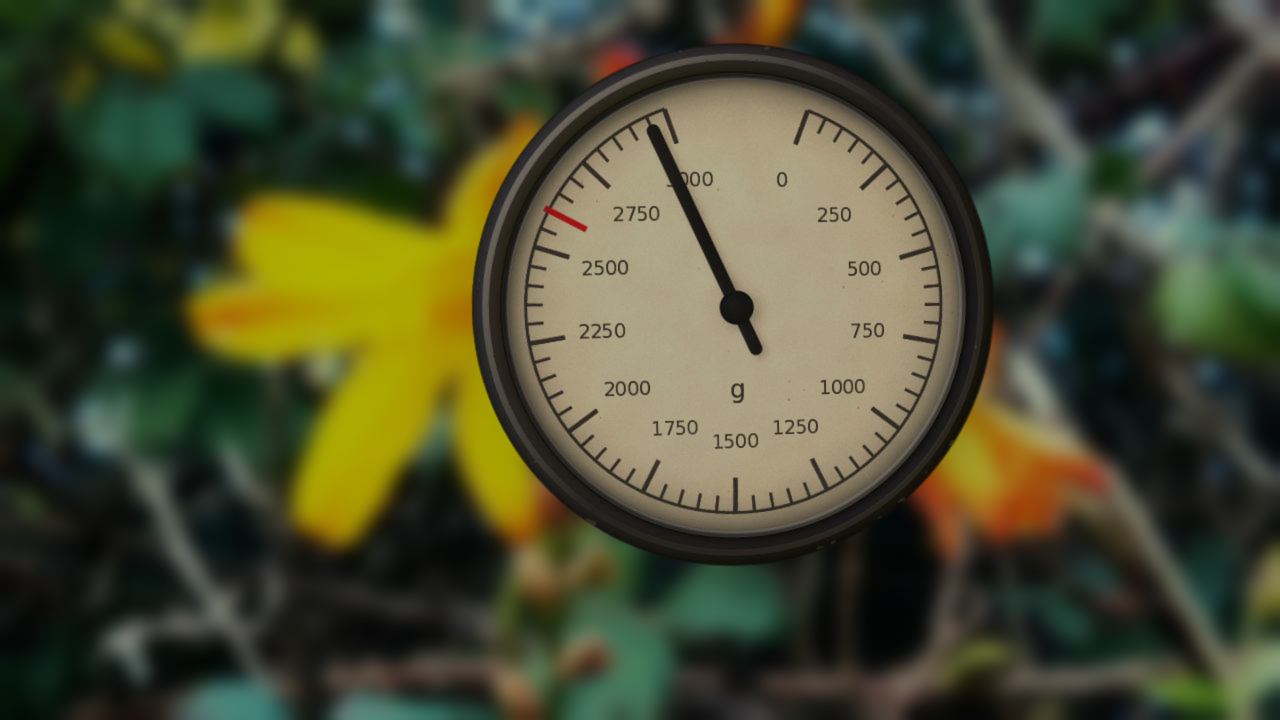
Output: 2950,g
